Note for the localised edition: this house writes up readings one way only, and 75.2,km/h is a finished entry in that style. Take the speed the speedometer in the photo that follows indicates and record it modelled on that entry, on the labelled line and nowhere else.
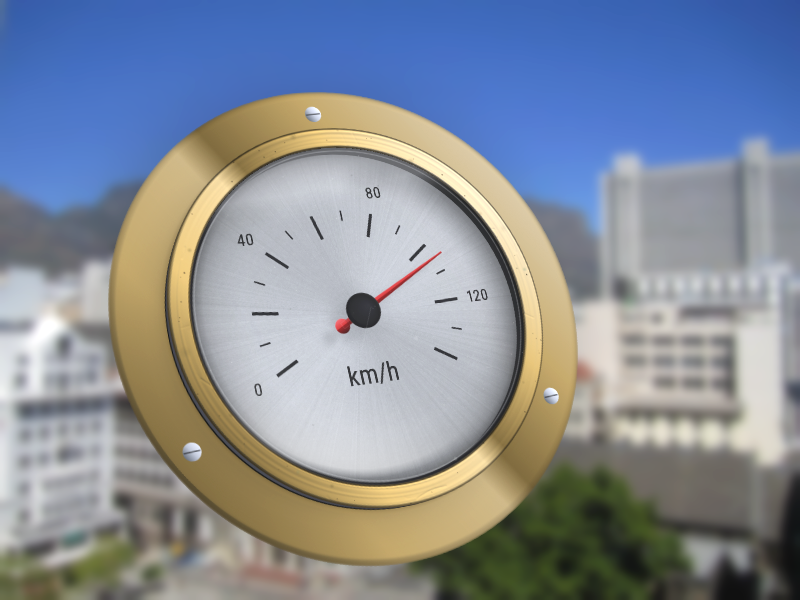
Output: 105,km/h
